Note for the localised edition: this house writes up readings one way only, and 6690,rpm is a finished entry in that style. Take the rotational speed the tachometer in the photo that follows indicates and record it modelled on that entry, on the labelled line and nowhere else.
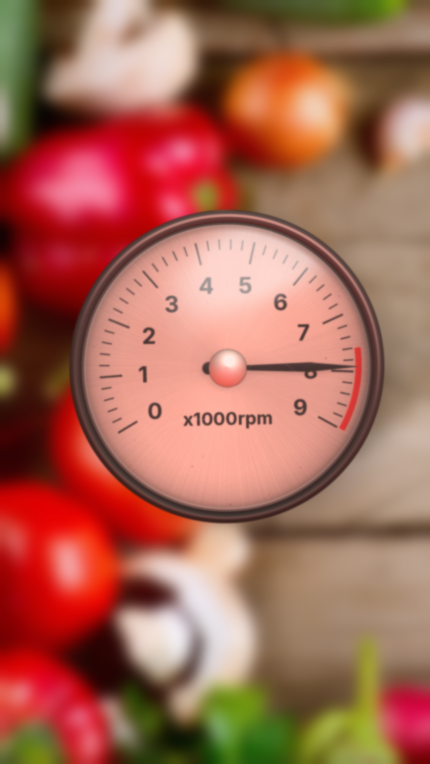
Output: 7900,rpm
